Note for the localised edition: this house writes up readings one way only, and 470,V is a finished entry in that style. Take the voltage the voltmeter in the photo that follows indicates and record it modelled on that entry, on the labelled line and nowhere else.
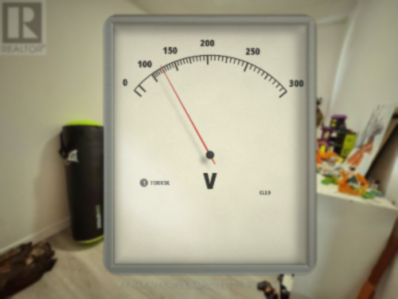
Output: 125,V
